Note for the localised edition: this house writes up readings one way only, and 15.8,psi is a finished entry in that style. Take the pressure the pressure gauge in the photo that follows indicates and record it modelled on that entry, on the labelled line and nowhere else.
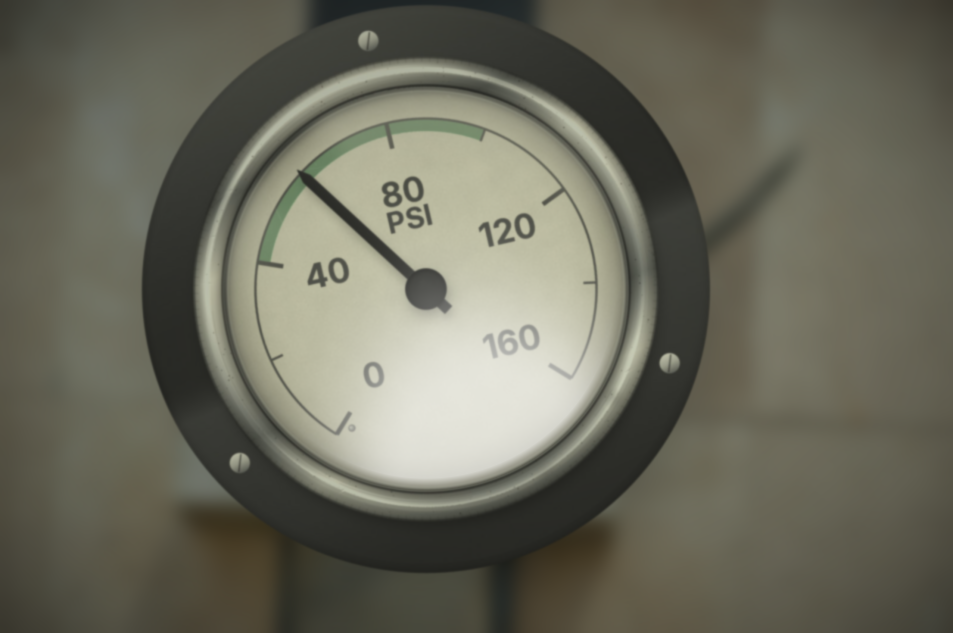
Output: 60,psi
